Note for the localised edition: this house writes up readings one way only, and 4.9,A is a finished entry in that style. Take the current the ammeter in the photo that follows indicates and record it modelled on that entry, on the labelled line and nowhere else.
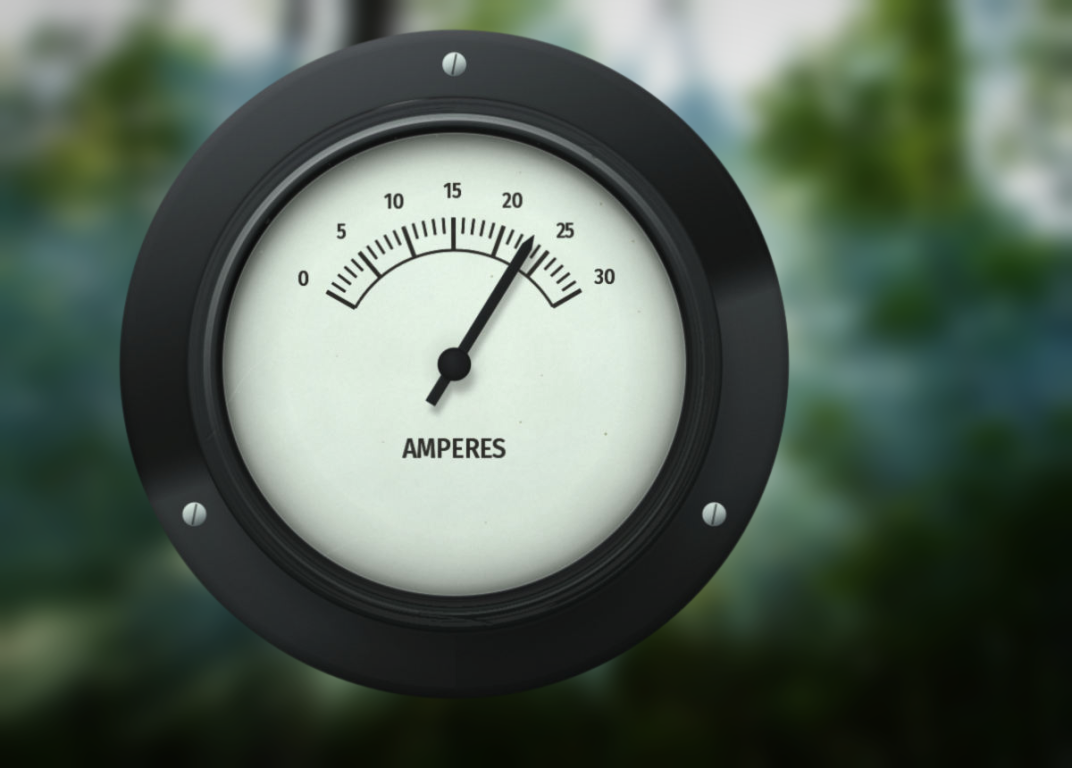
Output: 23,A
